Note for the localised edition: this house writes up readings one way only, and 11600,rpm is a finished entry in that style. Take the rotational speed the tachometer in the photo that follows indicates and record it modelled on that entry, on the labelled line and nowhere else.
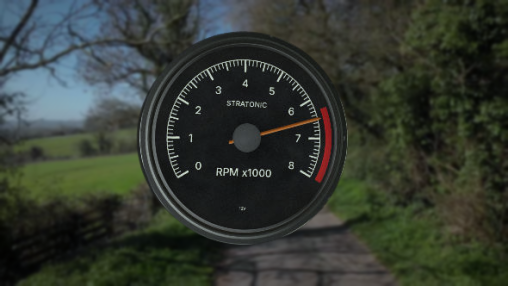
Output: 6500,rpm
